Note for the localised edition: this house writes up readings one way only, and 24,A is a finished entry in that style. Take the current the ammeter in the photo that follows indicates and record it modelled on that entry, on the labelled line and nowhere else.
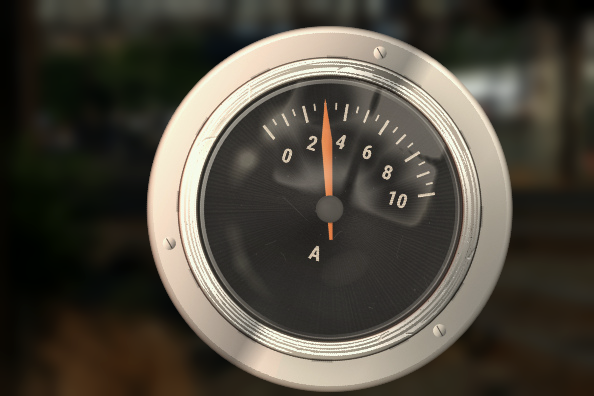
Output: 3,A
